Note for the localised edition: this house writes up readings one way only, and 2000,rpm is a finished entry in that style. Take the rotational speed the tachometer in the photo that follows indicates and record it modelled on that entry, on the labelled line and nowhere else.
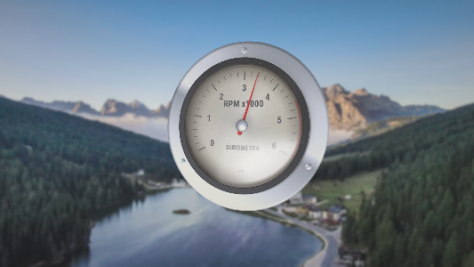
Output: 3400,rpm
